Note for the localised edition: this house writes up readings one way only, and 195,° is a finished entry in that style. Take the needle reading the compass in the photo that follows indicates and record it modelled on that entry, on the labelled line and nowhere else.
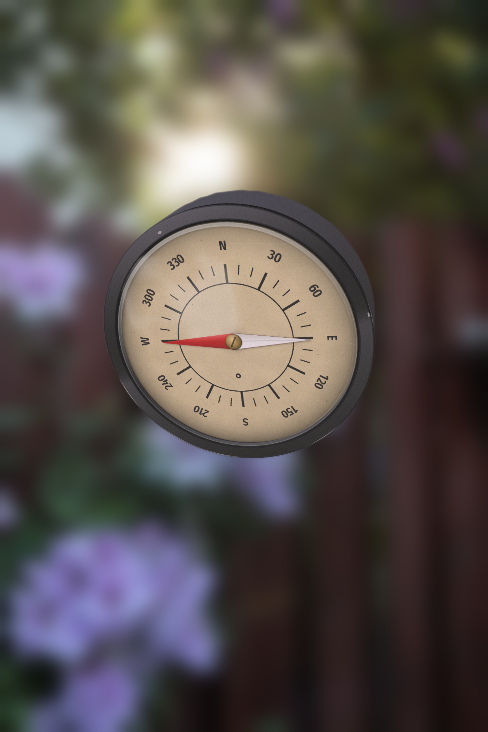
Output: 270,°
